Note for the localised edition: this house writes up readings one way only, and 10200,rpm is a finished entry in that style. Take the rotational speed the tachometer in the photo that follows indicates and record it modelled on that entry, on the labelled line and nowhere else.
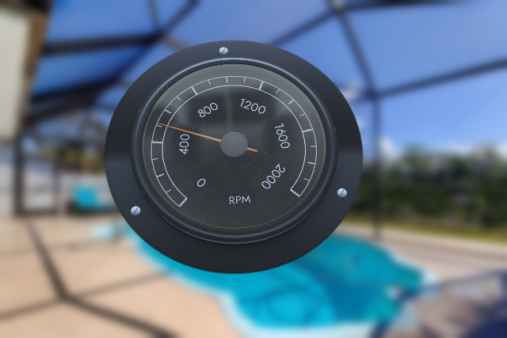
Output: 500,rpm
